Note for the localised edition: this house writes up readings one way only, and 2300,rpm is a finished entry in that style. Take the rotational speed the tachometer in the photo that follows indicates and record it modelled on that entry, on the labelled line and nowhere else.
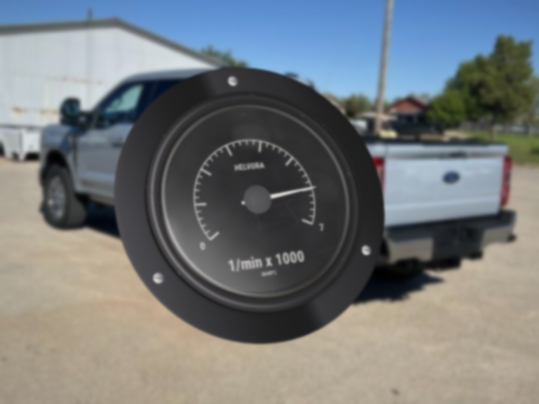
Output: 6000,rpm
